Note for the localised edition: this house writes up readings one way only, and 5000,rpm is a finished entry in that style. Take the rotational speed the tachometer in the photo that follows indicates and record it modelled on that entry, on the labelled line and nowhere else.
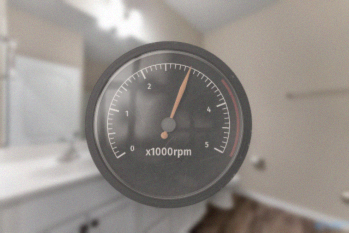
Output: 3000,rpm
